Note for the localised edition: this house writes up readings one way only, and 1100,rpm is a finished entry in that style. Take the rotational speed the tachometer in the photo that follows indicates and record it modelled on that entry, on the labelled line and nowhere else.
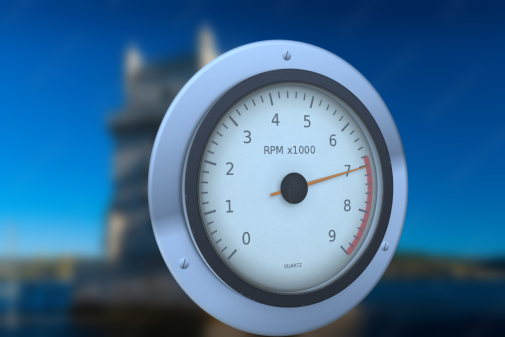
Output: 7000,rpm
